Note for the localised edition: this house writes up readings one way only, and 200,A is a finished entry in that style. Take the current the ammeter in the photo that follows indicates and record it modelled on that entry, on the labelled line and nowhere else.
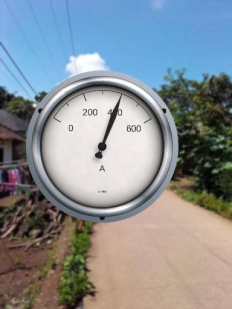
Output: 400,A
